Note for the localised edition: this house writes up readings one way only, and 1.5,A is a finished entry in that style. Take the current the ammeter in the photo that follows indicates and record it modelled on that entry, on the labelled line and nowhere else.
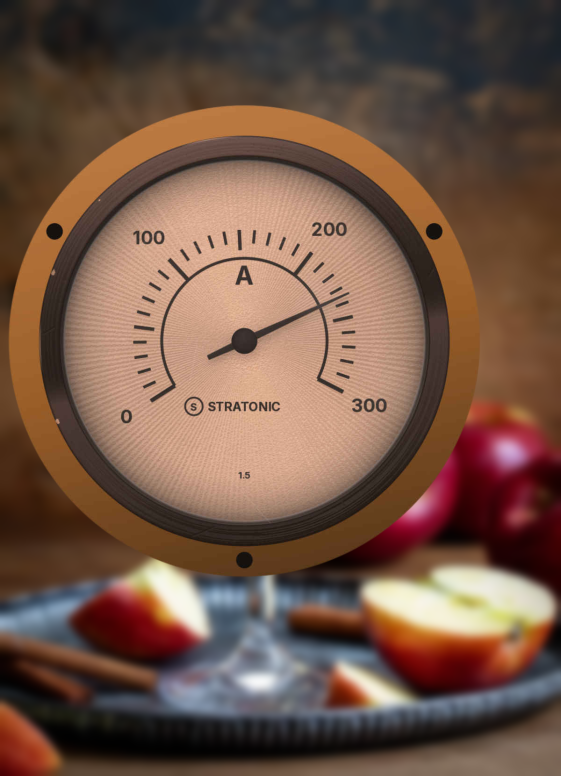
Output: 235,A
